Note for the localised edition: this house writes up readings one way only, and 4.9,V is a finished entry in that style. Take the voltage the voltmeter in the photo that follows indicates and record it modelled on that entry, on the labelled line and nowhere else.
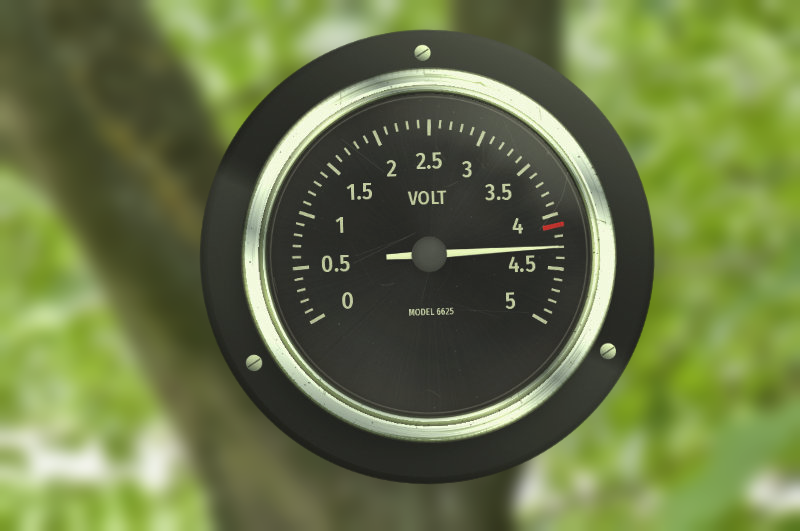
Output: 4.3,V
